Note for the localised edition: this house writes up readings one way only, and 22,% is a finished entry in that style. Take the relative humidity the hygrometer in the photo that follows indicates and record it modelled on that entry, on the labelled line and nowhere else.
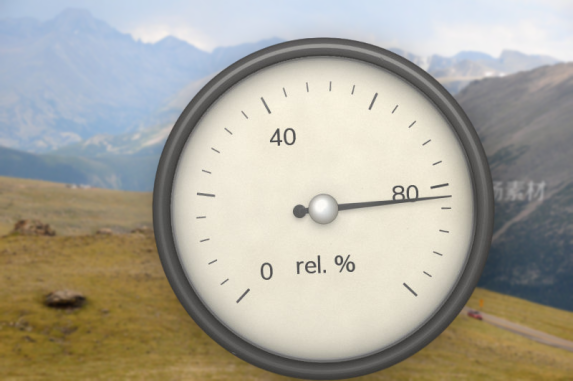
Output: 82,%
